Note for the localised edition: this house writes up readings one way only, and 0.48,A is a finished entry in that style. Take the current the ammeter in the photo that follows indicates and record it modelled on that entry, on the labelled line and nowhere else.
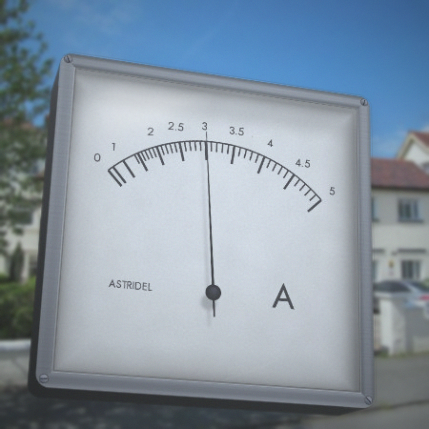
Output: 3,A
